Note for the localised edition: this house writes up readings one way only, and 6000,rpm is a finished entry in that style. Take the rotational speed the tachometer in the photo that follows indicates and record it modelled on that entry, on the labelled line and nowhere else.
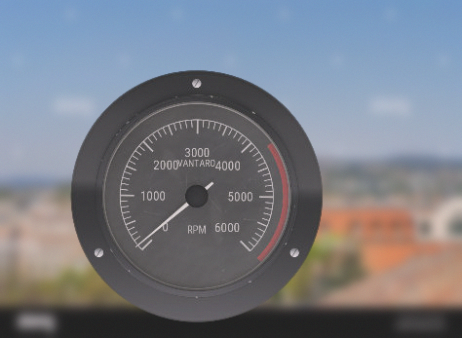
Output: 100,rpm
